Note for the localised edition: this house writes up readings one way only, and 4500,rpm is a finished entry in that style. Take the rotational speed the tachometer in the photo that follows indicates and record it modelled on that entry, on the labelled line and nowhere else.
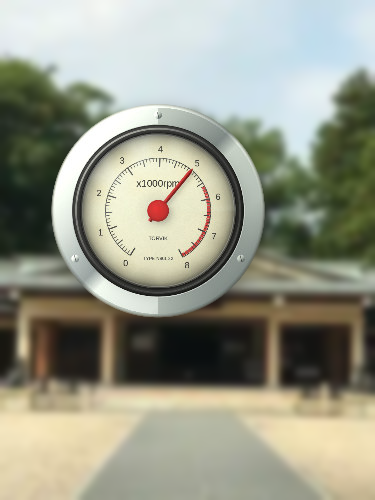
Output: 5000,rpm
